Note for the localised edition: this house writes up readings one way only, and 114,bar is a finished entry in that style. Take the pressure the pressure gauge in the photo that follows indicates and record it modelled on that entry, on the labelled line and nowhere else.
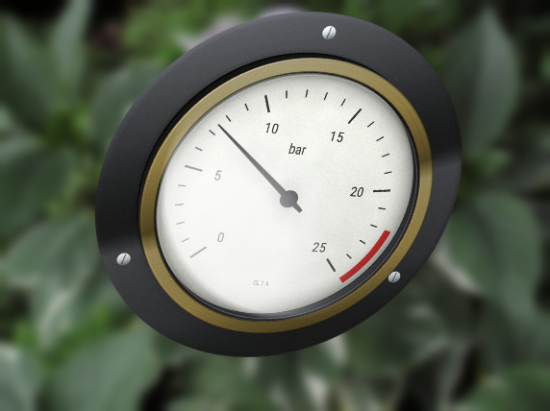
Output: 7.5,bar
